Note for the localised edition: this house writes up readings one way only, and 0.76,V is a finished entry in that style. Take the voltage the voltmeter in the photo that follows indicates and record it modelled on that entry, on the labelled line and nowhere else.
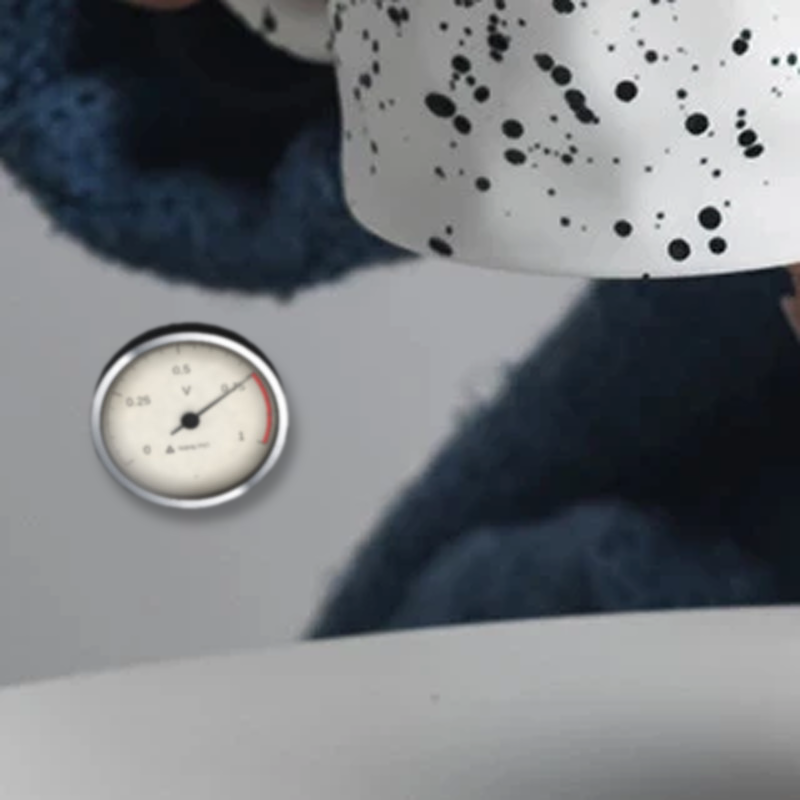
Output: 0.75,V
